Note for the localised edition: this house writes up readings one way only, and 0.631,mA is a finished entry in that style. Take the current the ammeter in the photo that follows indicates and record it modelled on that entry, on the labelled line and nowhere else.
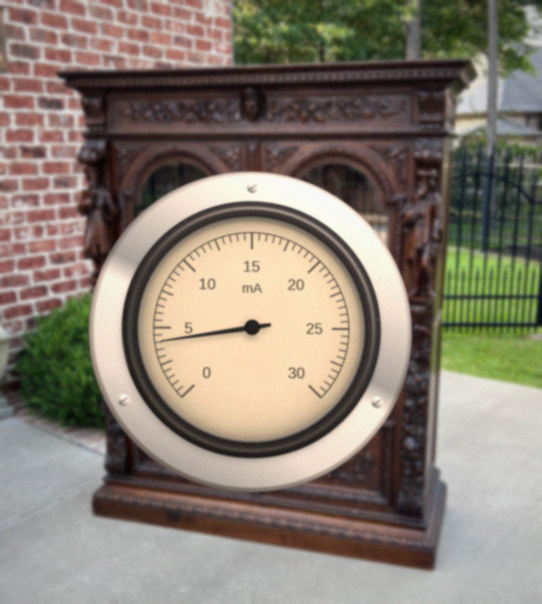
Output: 4,mA
